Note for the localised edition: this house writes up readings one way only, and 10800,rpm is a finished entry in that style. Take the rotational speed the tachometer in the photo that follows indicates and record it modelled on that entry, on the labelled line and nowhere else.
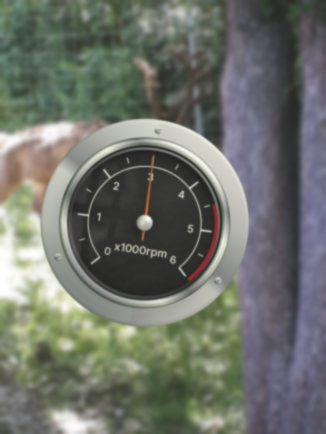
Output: 3000,rpm
